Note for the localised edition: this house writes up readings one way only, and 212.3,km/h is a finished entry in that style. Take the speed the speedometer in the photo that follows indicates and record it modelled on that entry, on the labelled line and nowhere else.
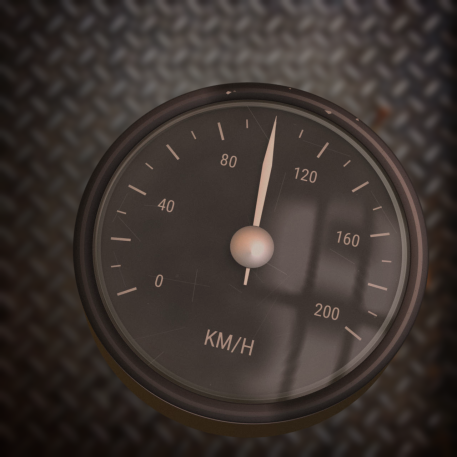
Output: 100,km/h
